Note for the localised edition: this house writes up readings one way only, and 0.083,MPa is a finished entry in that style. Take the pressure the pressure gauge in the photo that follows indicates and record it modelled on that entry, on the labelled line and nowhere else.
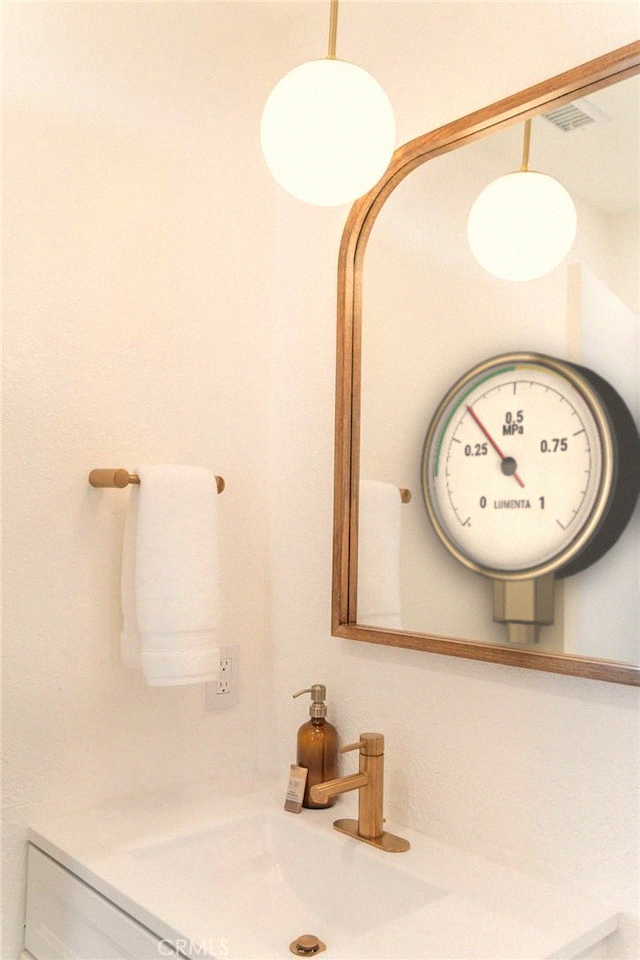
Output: 0.35,MPa
